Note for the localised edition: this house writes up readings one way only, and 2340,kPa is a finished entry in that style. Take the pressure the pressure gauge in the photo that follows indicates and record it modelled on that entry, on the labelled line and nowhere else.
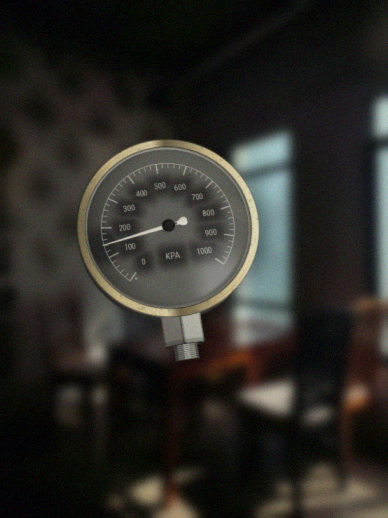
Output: 140,kPa
